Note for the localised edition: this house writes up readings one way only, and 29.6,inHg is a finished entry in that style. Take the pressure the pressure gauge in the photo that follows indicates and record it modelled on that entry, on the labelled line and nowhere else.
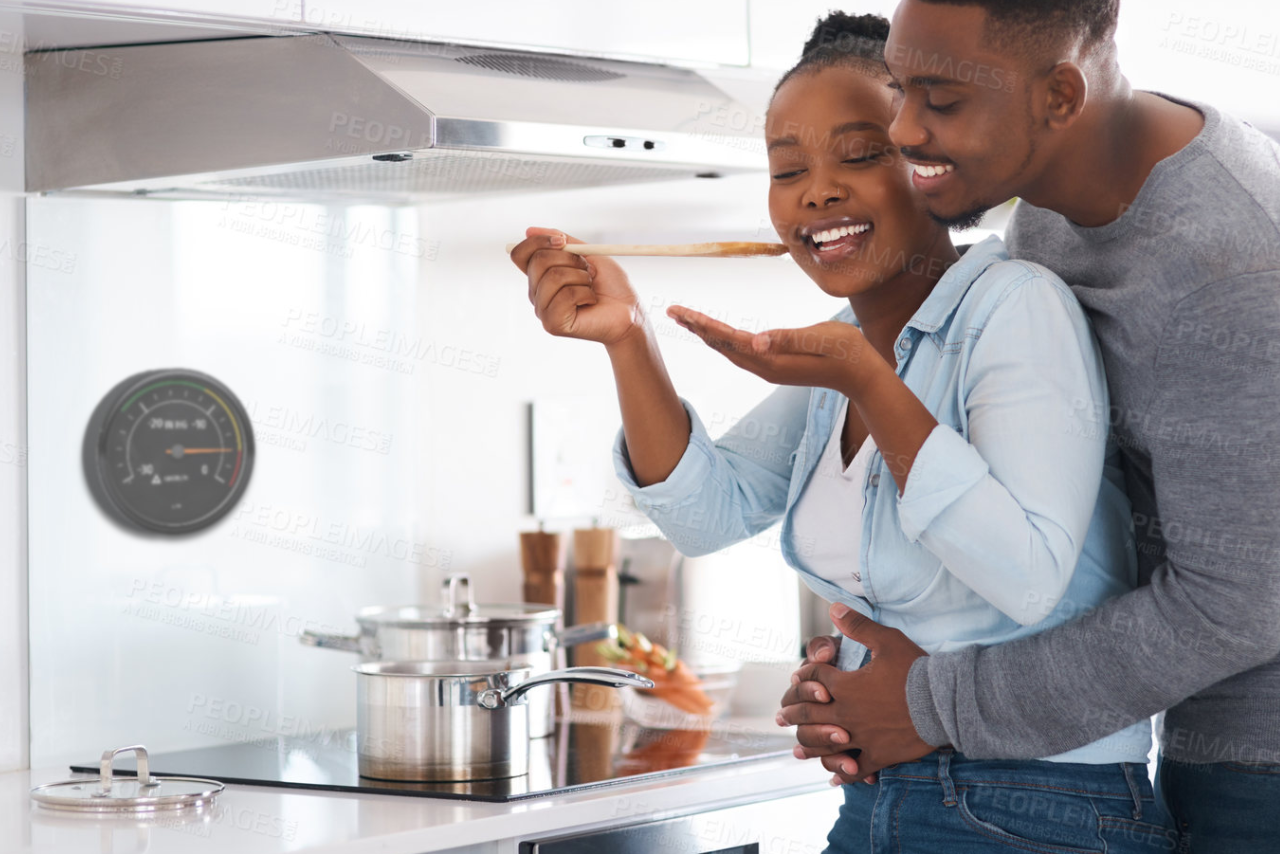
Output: -4,inHg
